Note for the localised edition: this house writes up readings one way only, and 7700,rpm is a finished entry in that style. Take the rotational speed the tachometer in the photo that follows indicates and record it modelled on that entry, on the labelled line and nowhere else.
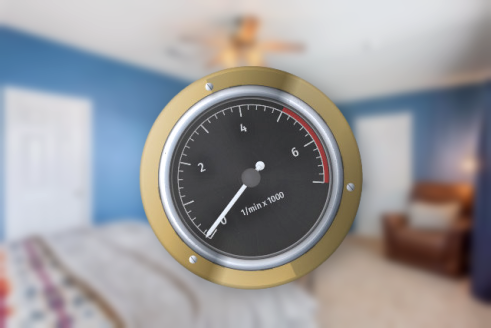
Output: 100,rpm
